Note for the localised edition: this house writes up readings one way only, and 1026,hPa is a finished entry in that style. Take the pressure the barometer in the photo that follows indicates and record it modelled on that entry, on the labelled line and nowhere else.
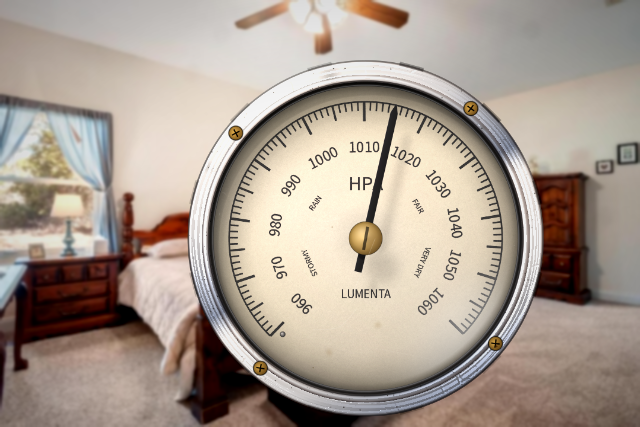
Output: 1015,hPa
